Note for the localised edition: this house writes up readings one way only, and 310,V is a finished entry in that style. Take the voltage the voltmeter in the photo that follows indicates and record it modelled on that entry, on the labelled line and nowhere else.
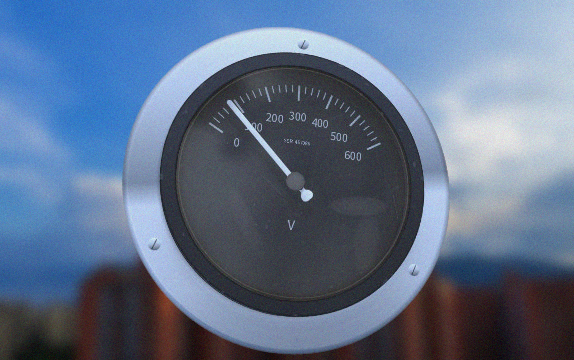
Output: 80,V
